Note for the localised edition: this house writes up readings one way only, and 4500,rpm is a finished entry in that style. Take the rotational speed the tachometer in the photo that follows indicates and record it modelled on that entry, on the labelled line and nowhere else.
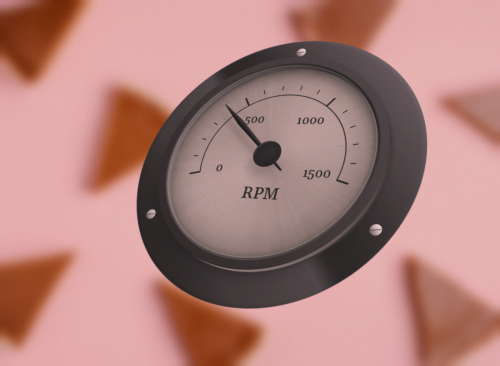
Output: 400,rpm
